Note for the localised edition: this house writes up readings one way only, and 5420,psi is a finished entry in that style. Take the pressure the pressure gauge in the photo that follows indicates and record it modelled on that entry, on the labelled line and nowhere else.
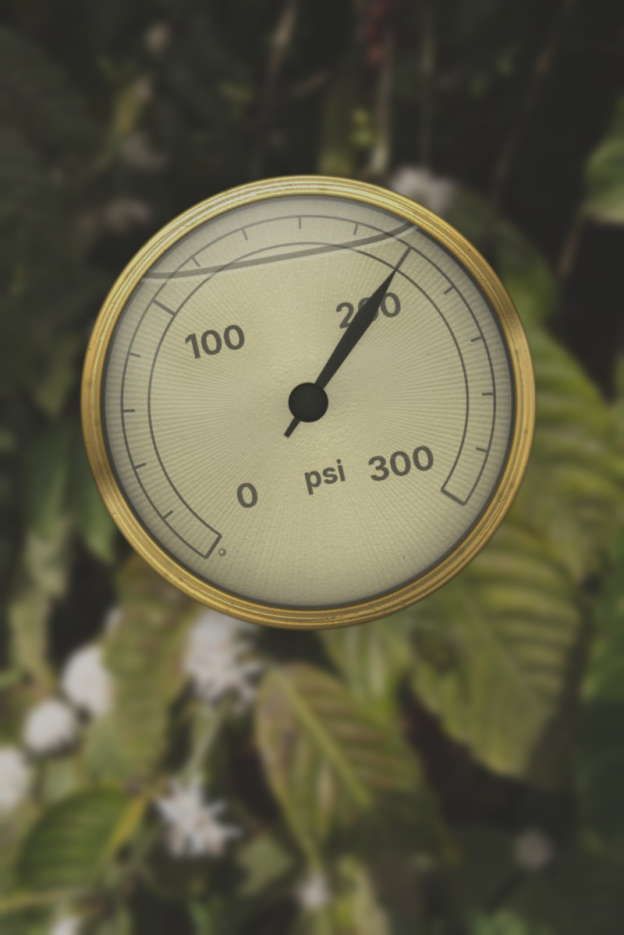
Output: 200,psi
